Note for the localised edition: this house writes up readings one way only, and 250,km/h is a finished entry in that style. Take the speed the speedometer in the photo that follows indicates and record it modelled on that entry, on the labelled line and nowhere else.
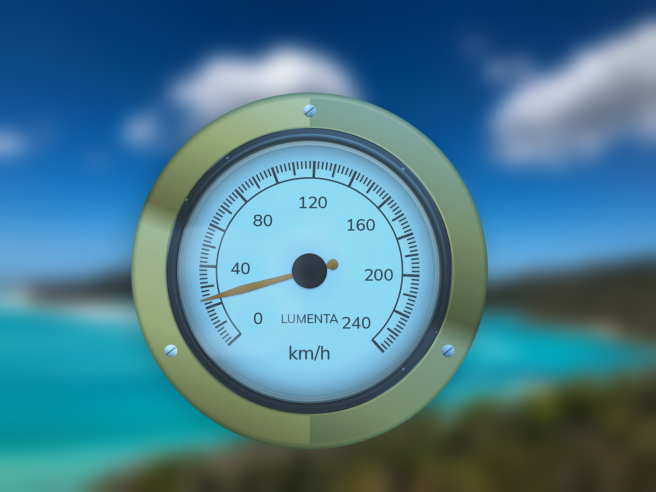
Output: 24,km/h
